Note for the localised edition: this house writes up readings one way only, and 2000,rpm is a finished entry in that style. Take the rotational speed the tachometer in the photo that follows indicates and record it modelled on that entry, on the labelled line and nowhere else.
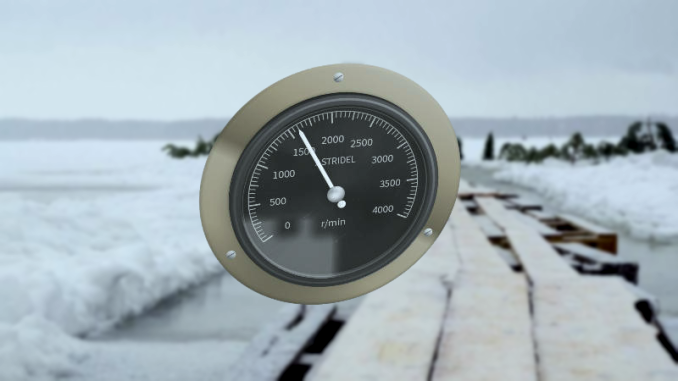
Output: 1600,rpm
